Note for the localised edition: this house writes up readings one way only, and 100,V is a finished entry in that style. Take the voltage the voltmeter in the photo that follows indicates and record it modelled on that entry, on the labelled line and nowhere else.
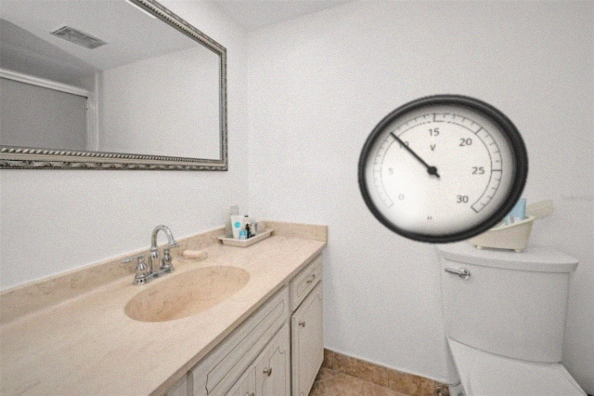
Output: 10,V
